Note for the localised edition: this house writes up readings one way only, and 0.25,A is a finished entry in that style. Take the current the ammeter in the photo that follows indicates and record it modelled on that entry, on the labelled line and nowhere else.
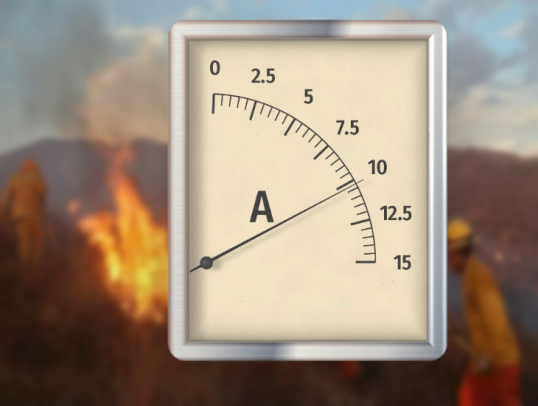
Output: 10.25,A
